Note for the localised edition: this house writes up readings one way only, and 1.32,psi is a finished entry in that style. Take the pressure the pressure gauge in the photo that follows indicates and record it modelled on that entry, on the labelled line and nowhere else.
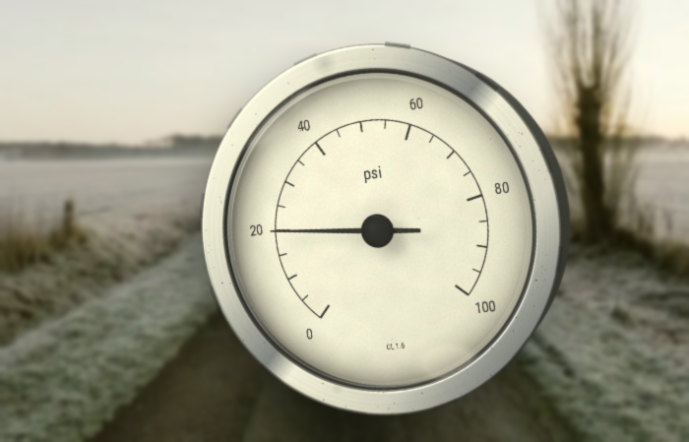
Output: 20,psi
